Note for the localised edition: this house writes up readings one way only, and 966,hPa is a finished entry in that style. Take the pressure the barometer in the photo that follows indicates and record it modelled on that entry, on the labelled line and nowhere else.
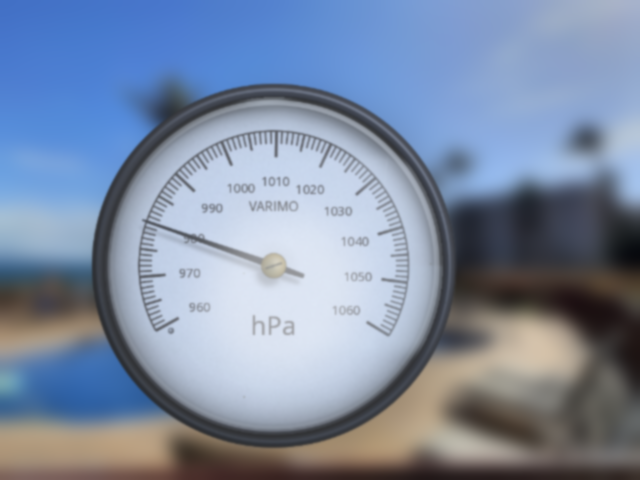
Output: 980,hPa
